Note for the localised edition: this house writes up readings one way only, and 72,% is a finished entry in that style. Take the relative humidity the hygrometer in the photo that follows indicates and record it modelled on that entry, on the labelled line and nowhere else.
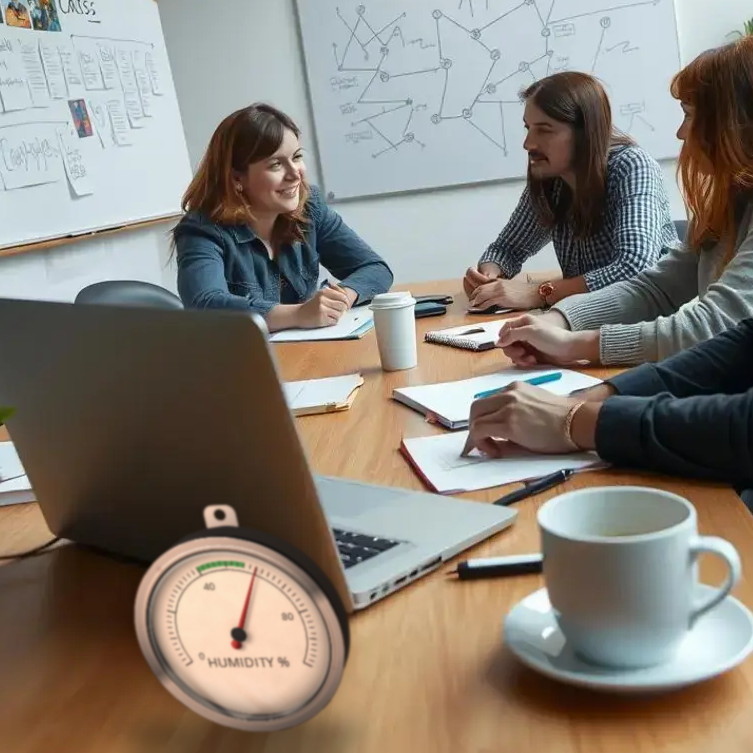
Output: 60,%
